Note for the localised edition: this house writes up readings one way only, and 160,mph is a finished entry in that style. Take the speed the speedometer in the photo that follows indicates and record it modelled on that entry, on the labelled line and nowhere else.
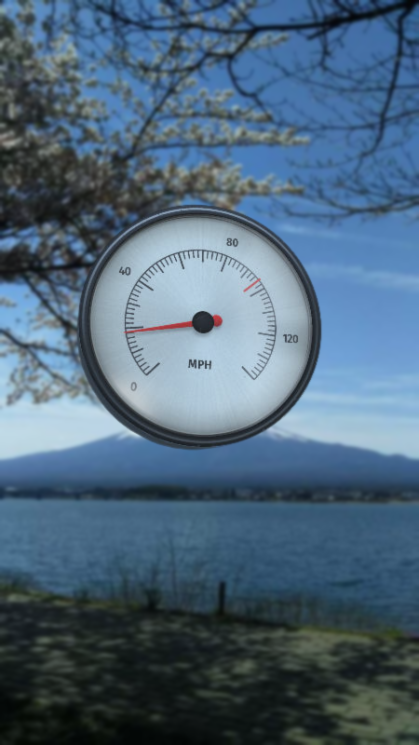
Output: 18,mph
